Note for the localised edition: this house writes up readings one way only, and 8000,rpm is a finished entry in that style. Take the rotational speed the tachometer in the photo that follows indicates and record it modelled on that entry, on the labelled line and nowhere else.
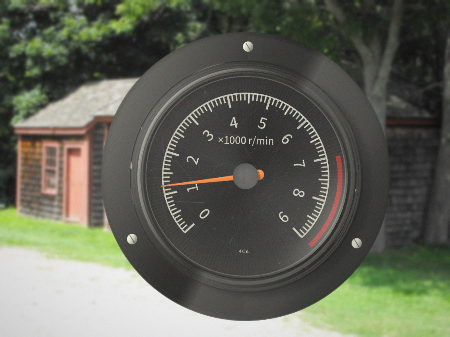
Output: 1200,rpm
